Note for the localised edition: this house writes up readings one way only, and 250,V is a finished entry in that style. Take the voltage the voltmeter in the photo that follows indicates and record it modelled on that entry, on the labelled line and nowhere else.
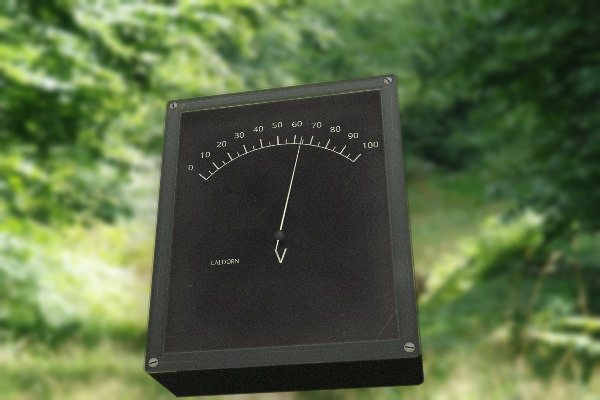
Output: 65,V
